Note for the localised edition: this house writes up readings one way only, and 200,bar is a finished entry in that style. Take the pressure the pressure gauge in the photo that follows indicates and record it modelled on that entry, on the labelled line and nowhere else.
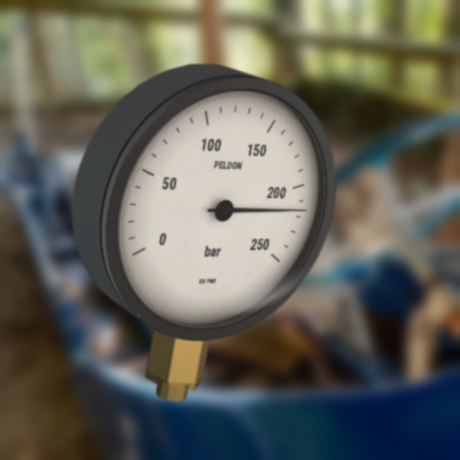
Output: 215,bar
